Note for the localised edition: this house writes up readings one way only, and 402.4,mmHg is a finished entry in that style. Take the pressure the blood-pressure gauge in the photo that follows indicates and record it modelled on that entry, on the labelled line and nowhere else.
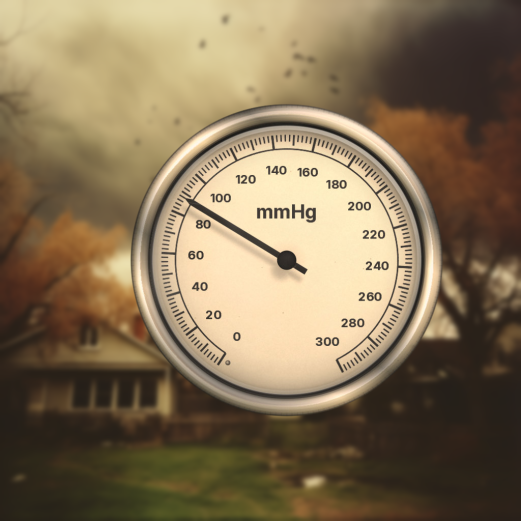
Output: 88,mmHg
